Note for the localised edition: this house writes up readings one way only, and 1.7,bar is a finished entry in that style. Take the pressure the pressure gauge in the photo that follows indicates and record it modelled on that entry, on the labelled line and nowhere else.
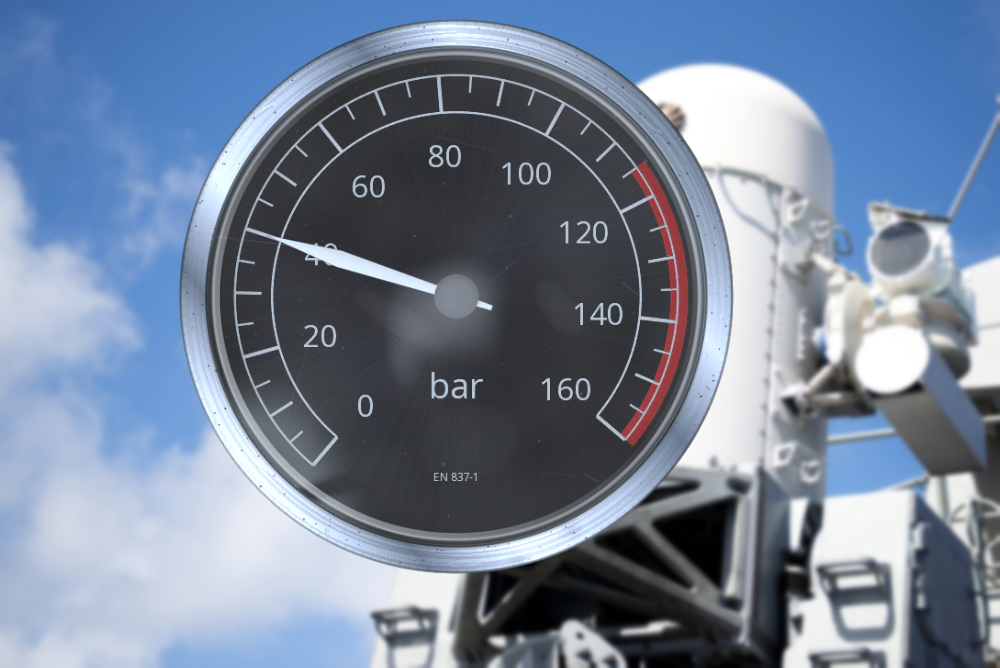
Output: 40,bar
